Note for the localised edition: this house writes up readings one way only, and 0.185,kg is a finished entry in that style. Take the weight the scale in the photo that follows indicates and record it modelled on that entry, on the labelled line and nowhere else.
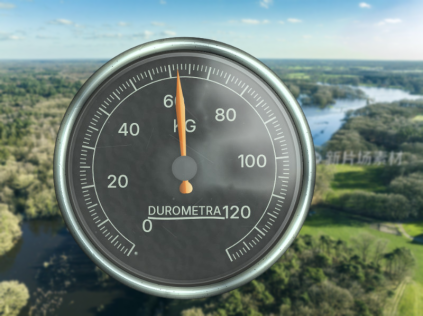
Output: 62,kg
